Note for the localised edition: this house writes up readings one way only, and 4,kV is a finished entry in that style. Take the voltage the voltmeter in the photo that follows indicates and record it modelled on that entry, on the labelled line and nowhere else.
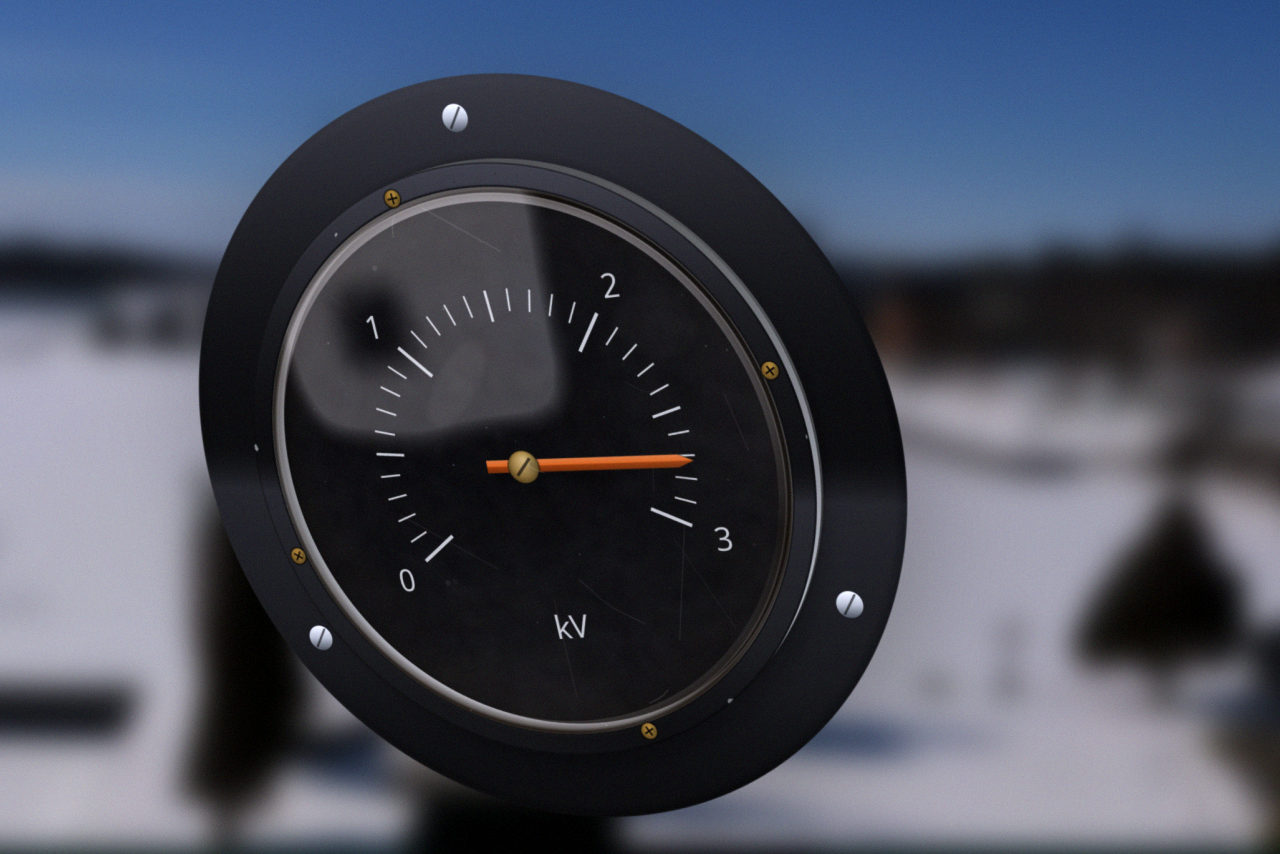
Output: 2.7,kV
